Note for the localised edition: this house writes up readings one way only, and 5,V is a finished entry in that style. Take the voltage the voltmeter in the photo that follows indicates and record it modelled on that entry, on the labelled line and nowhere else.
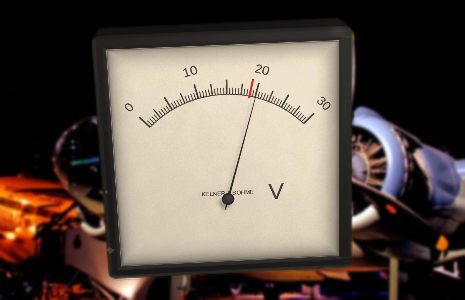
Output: 20,V
